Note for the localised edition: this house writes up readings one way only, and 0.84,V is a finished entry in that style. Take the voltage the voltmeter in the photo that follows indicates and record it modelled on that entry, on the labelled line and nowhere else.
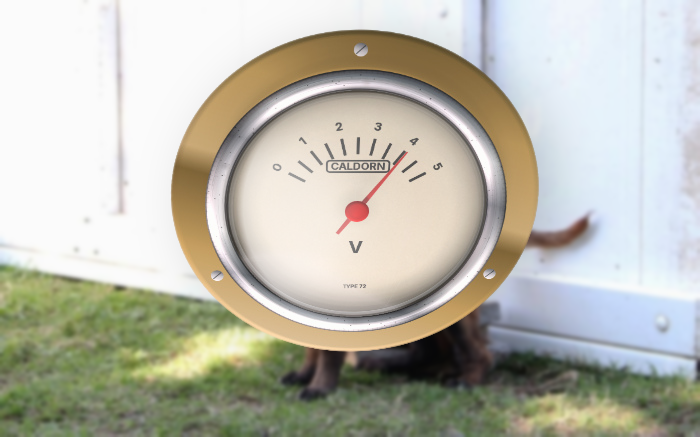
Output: 4,V
